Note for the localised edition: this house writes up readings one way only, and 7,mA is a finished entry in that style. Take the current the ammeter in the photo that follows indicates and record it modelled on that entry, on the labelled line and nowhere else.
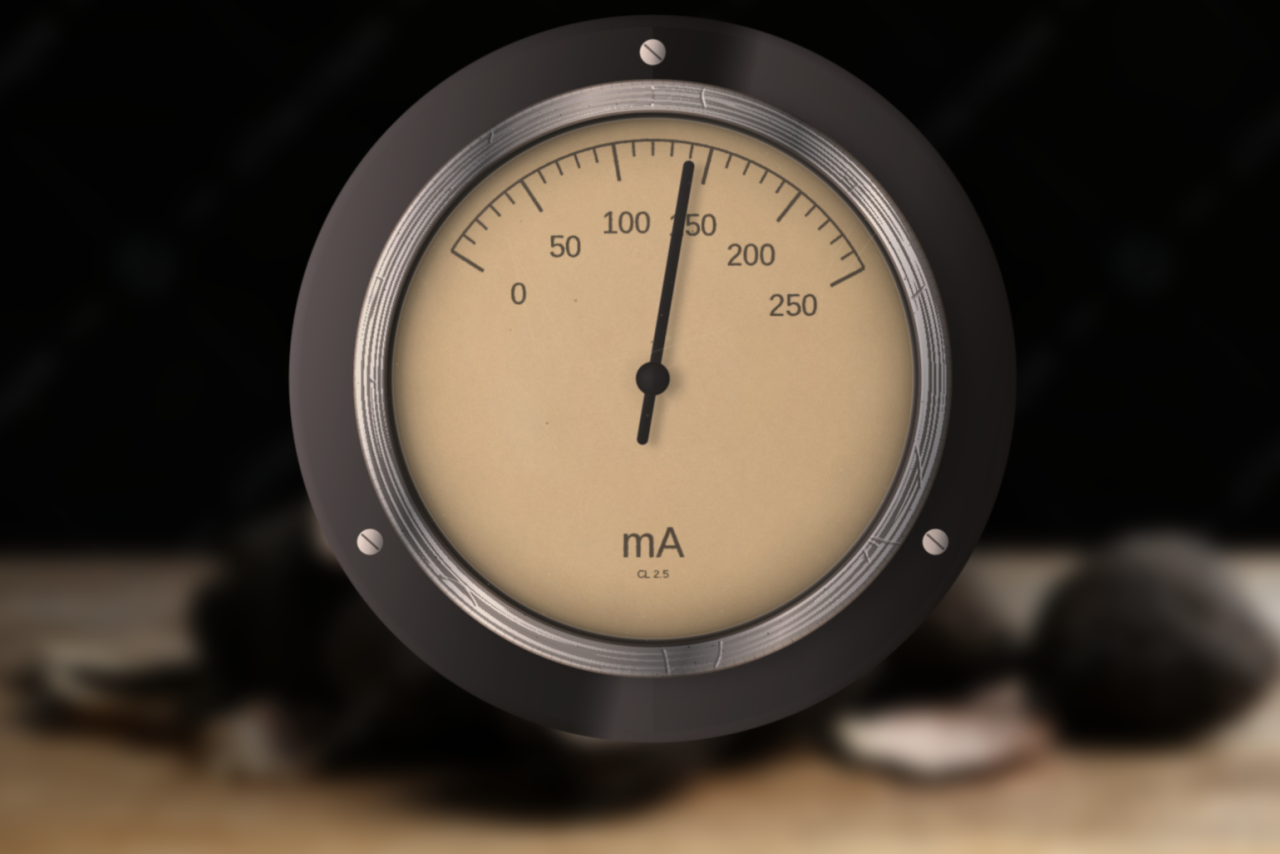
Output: 140,mA
